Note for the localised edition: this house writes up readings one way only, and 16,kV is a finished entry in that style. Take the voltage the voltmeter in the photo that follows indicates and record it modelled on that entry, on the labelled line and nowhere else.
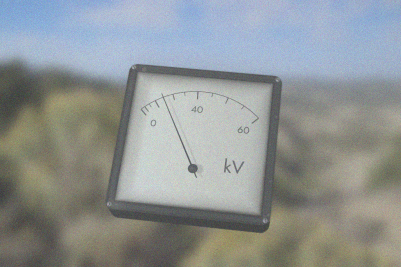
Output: 25,kV
